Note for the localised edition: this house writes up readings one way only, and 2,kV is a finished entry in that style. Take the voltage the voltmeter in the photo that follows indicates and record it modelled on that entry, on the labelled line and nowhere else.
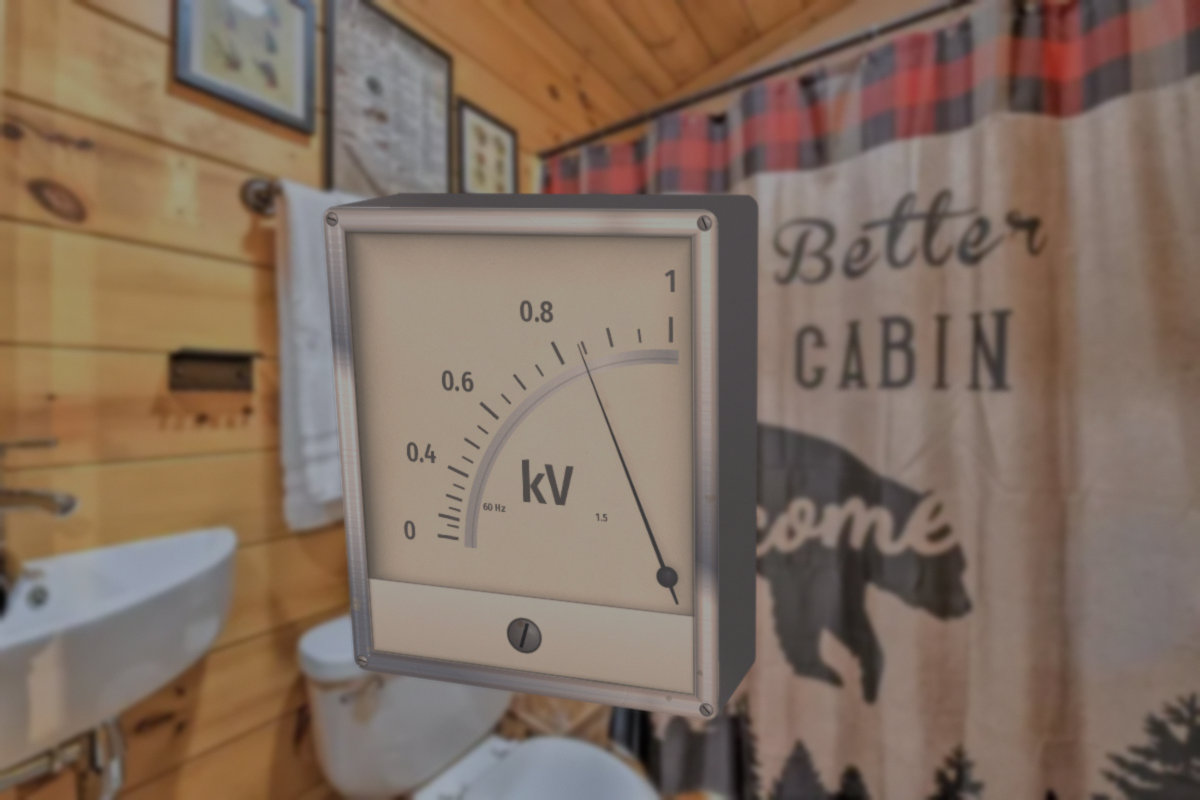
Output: 0.85,kV
